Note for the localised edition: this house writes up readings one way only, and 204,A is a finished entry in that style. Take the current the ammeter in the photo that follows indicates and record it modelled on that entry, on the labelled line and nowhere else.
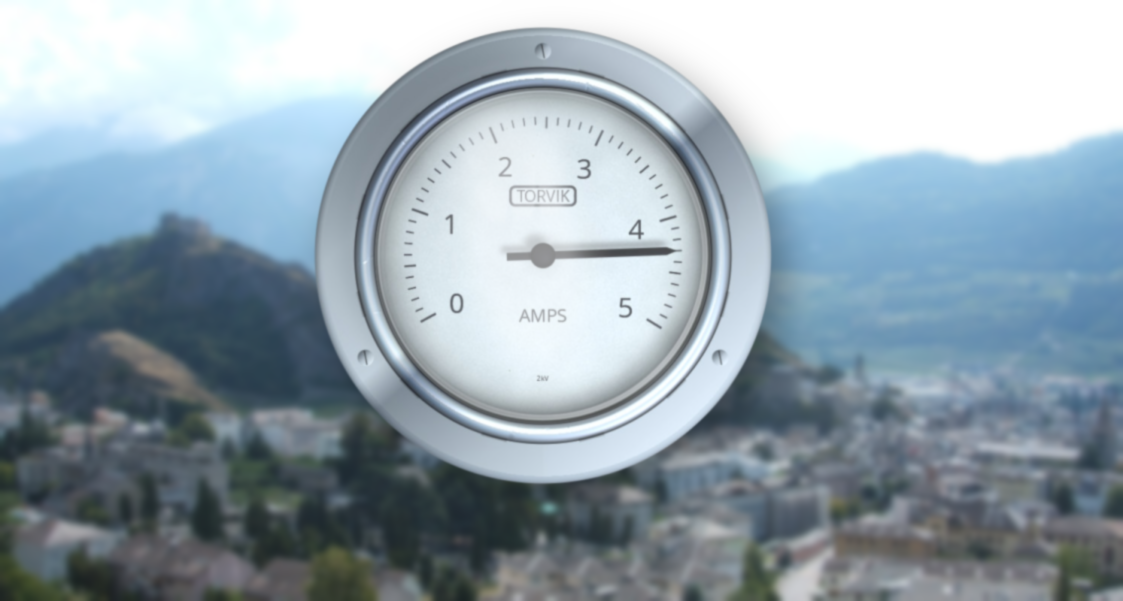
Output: 4.3,A
